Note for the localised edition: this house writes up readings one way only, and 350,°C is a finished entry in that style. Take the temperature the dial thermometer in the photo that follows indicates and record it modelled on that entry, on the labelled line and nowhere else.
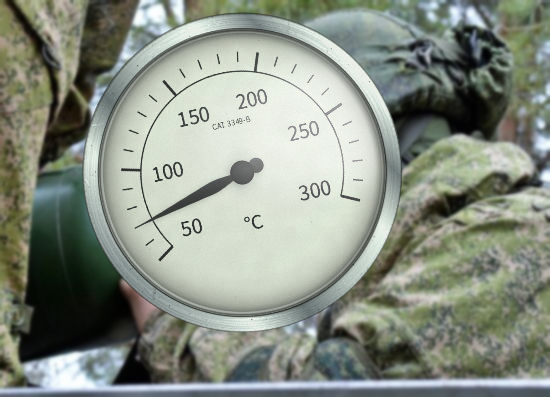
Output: 70,°C
